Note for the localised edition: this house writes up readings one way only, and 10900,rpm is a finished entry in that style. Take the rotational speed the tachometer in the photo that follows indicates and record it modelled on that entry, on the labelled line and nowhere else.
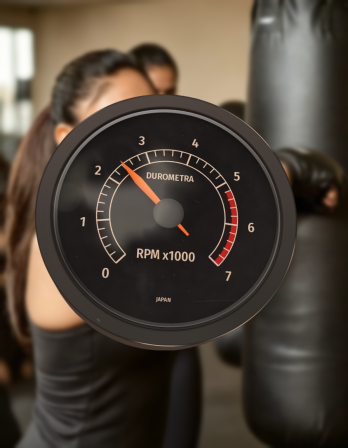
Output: 2400,rpm
